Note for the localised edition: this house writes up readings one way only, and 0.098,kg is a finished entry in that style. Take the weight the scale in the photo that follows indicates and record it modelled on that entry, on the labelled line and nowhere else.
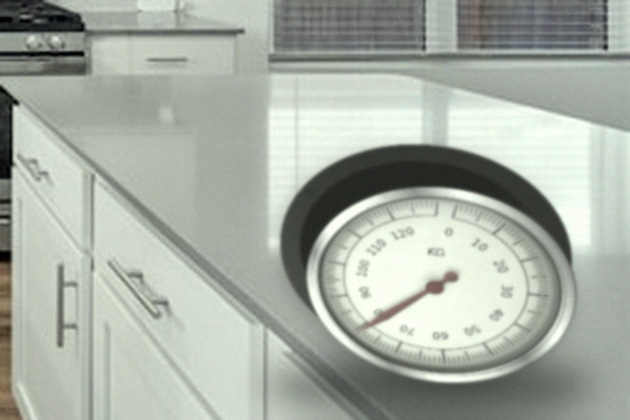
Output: 80,kg
